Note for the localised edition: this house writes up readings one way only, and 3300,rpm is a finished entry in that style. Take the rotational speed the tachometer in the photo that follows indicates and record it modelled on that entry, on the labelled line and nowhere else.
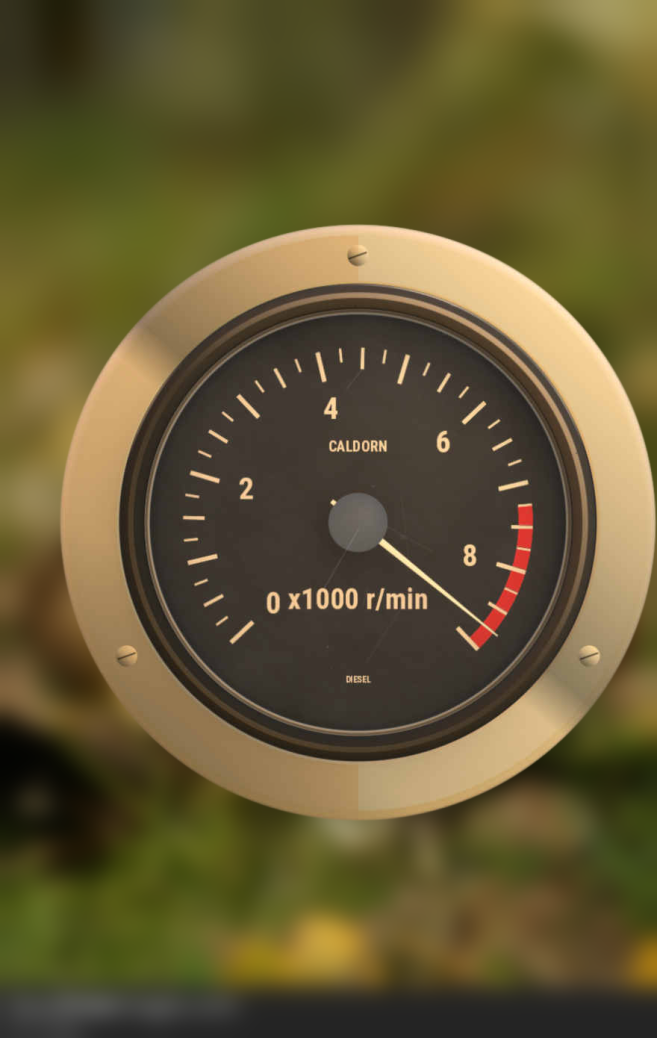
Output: 8750,rpm
